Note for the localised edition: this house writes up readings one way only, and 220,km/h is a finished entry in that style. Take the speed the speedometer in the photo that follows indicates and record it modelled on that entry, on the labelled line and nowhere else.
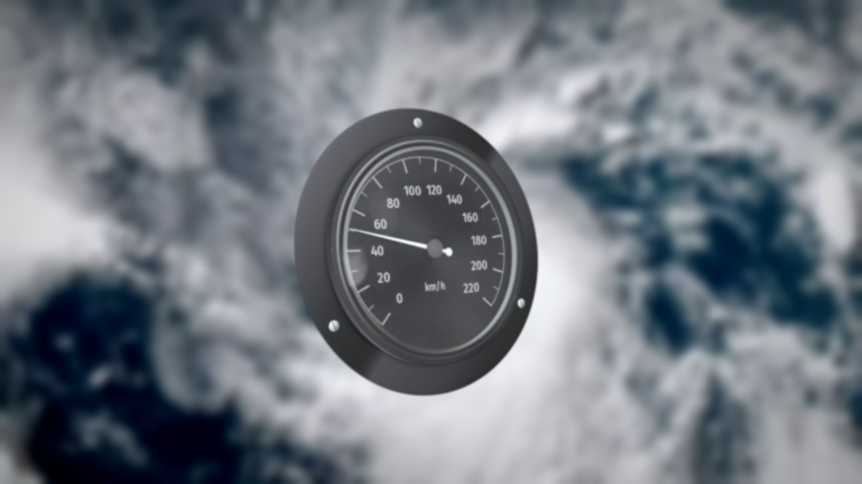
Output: 50,km/h
